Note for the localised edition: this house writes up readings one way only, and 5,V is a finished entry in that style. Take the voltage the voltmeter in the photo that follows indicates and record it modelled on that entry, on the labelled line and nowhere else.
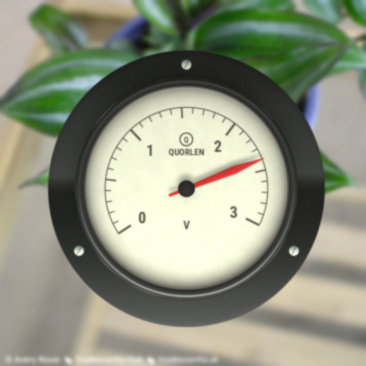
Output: 2.4,V
